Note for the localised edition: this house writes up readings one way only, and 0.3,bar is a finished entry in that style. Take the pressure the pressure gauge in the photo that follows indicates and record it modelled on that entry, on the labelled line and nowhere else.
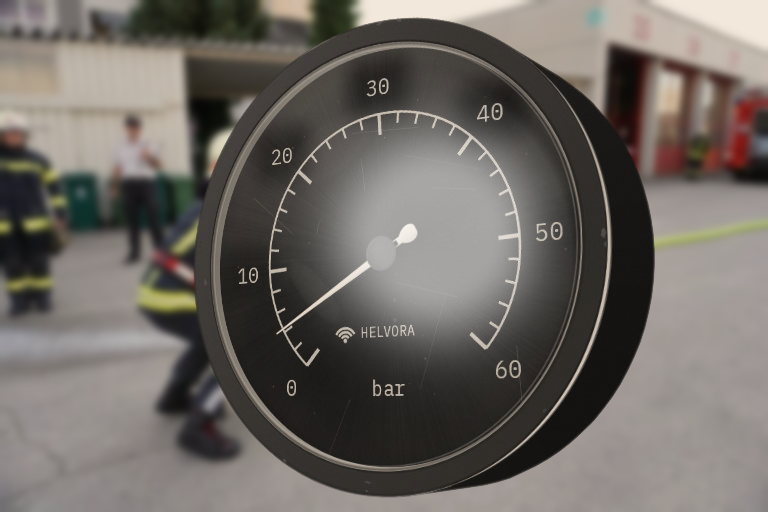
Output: 4,bar
